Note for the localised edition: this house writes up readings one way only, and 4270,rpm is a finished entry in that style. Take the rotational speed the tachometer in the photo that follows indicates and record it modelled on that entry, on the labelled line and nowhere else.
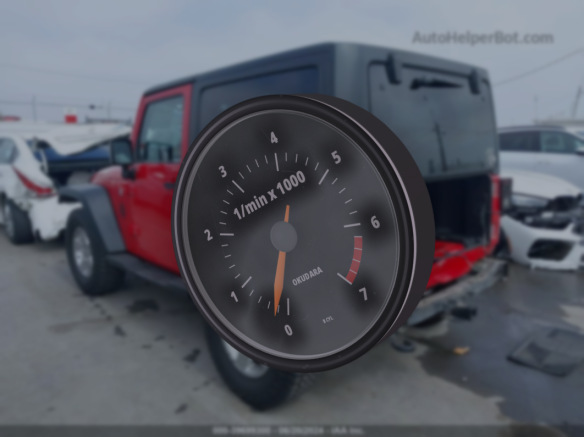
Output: 200,rpm
